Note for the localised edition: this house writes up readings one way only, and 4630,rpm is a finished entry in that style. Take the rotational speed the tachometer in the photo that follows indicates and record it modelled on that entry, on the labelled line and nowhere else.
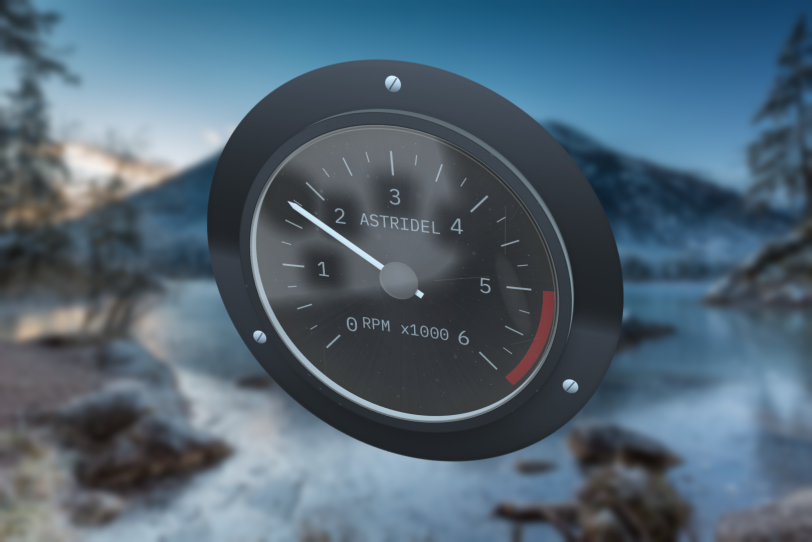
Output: 1750,rpm
